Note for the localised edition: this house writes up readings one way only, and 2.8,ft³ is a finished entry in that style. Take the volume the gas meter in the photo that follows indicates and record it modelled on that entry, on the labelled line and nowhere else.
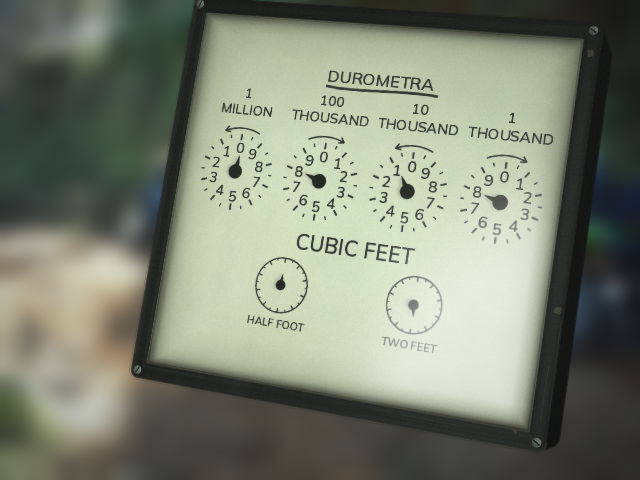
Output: 980800,ft³
